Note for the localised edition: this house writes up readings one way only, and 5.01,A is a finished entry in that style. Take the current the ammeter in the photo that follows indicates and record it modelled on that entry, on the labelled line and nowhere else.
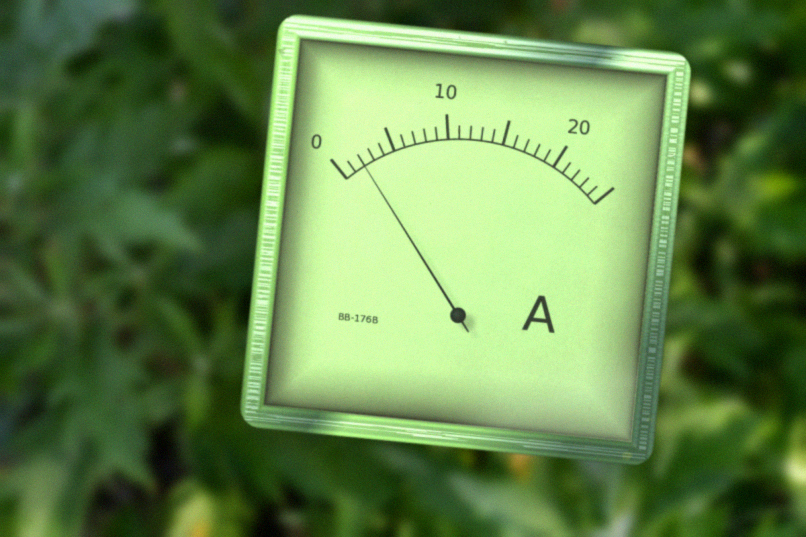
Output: 2,A
